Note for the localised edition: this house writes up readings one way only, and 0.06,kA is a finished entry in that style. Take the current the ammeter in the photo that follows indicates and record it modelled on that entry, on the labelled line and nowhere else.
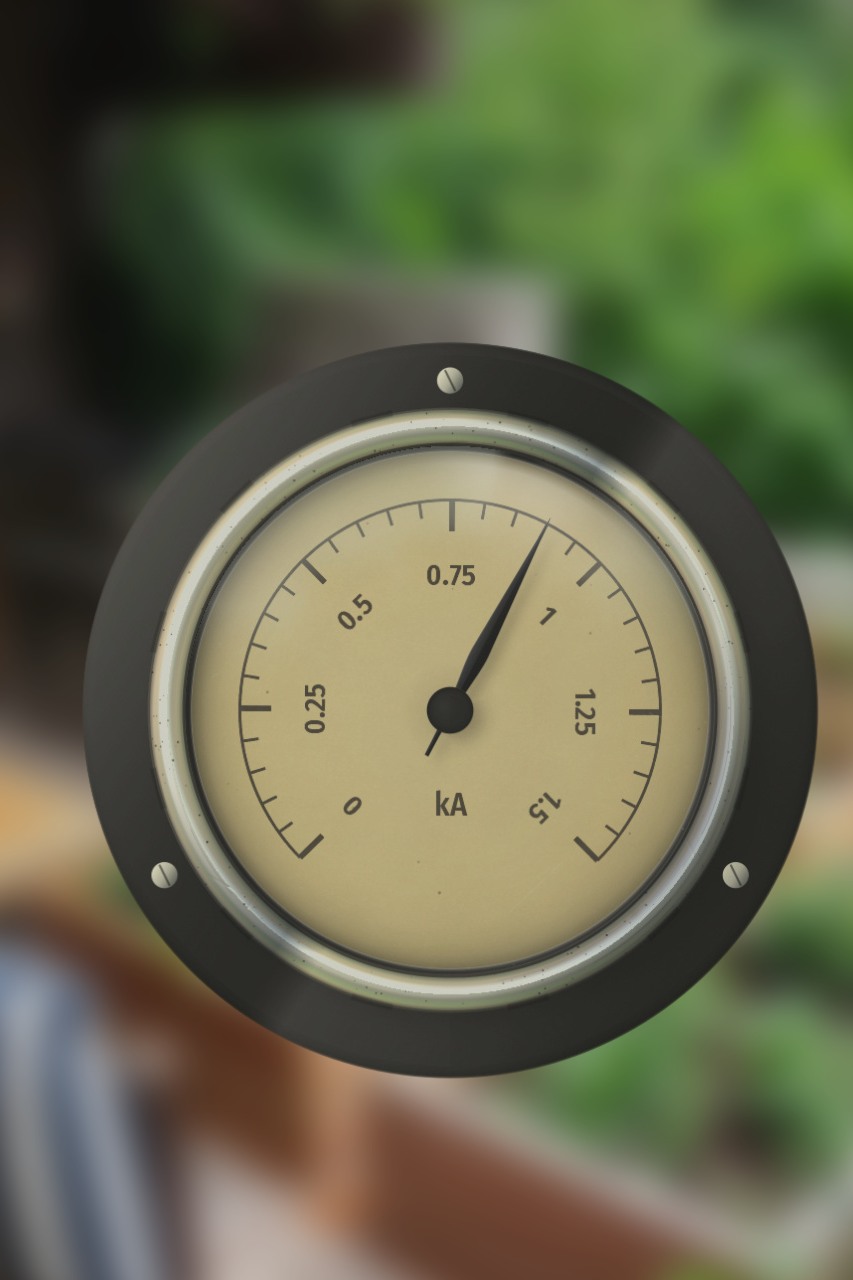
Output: 0.9,kA
